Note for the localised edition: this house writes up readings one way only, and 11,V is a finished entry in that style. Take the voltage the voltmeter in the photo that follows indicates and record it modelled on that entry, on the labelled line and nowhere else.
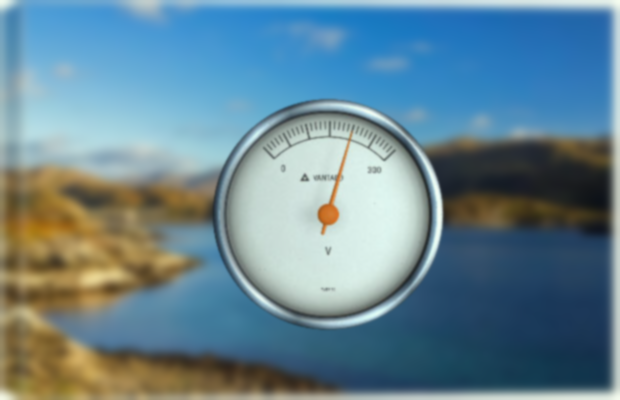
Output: 200,V
